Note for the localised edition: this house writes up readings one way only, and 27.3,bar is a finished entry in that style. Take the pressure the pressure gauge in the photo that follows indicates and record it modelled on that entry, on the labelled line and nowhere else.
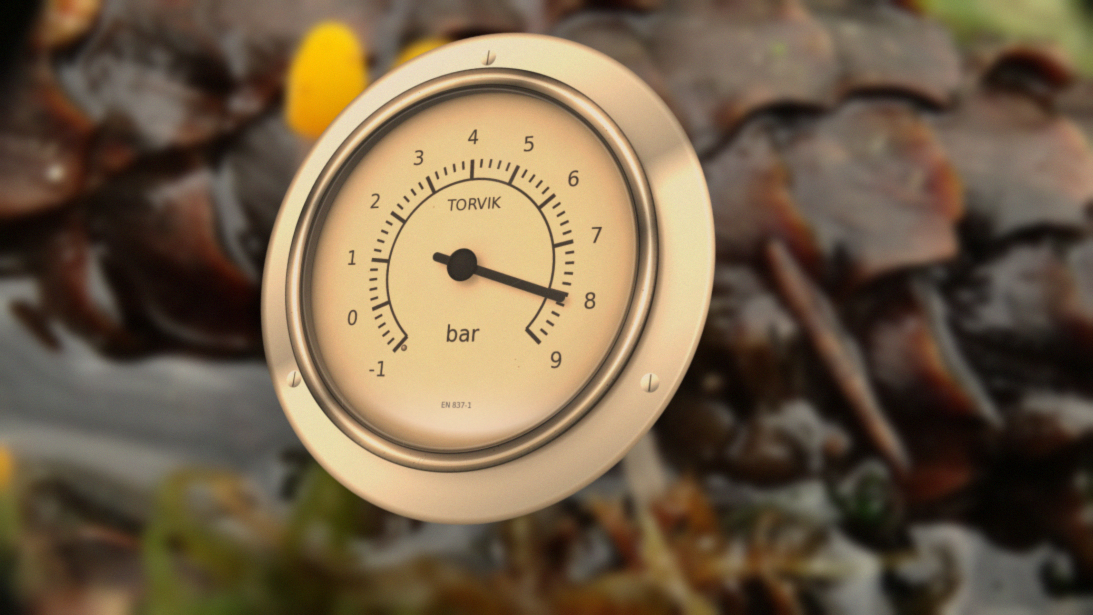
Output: 8.1,bar
